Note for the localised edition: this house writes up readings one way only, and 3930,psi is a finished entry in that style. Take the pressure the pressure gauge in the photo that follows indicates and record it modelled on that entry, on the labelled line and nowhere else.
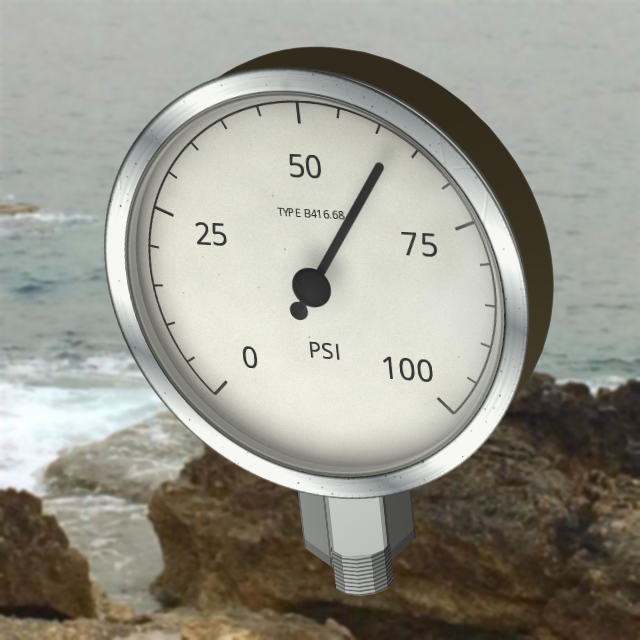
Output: 62.5,psi
